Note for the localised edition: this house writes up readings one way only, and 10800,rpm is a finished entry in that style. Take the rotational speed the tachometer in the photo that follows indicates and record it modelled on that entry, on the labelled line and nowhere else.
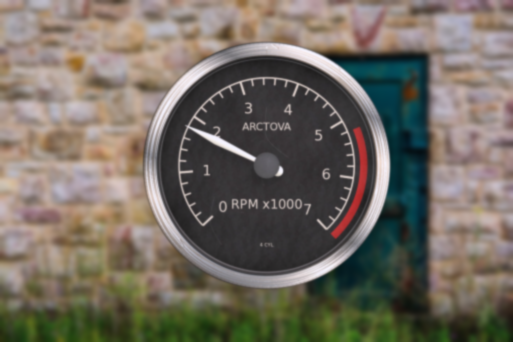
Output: 1800,rpm
